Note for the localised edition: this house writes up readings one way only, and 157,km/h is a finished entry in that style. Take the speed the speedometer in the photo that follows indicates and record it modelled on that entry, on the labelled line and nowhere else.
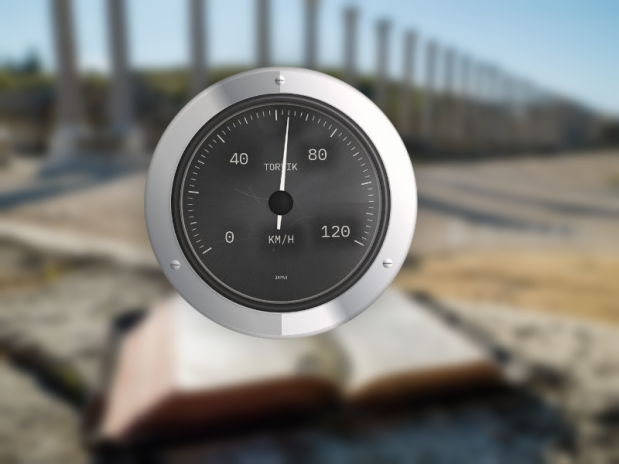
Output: 64,km/h
